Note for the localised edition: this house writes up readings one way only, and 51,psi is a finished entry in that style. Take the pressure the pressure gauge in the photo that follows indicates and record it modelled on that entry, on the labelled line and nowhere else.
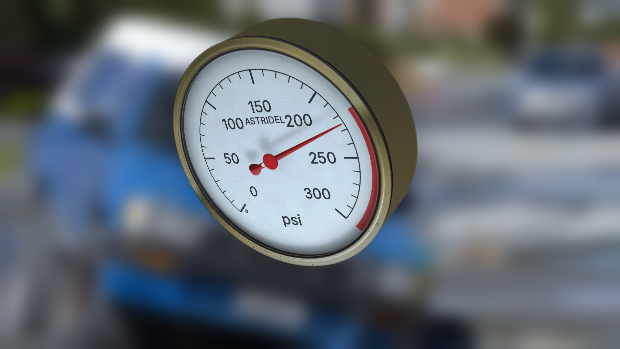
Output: 225,psi
